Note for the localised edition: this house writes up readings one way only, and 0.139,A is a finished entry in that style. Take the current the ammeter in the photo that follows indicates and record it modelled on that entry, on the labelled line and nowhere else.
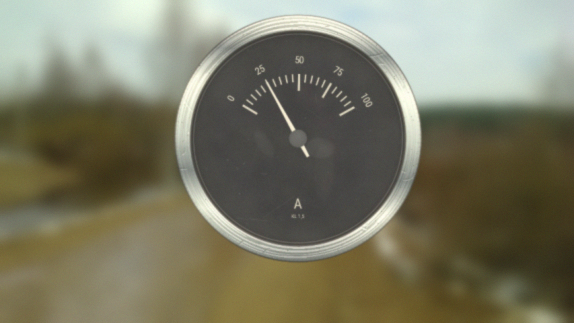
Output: 25,A
